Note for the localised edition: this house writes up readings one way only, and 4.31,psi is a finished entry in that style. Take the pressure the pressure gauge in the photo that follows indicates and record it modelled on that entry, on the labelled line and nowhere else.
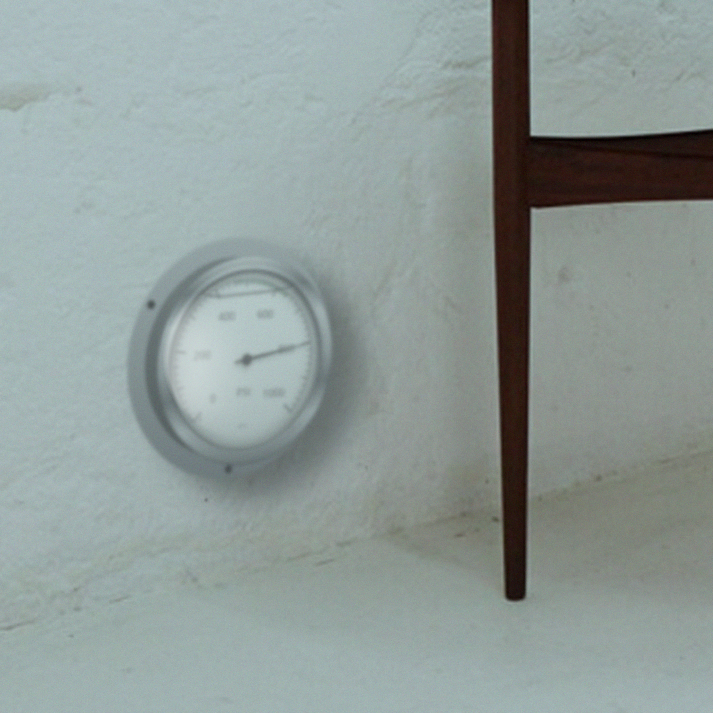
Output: 800,psi
